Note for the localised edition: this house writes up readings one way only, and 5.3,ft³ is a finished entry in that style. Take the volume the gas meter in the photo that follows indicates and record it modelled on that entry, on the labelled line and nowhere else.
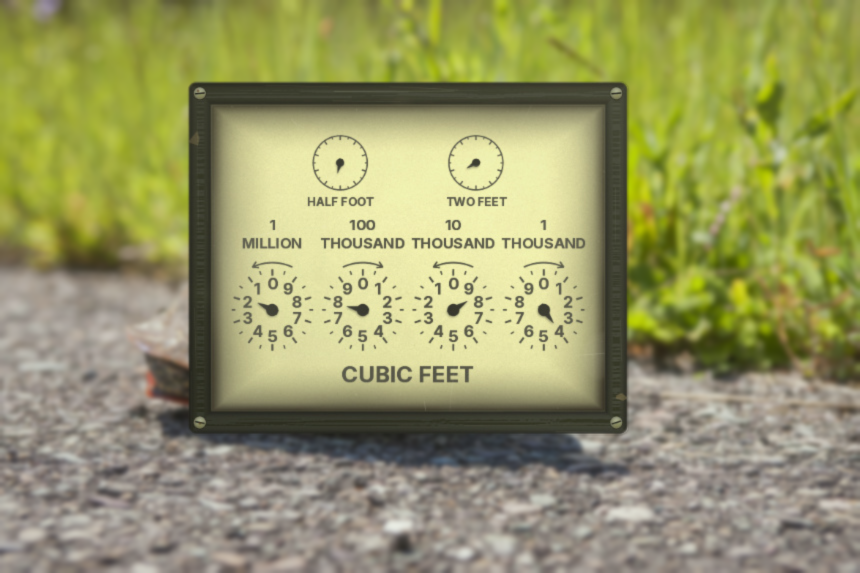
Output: 178400,ft³
